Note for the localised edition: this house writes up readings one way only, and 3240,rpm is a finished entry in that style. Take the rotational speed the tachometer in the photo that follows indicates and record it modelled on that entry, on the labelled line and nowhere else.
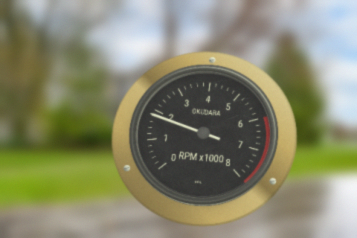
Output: 1800,rpm
